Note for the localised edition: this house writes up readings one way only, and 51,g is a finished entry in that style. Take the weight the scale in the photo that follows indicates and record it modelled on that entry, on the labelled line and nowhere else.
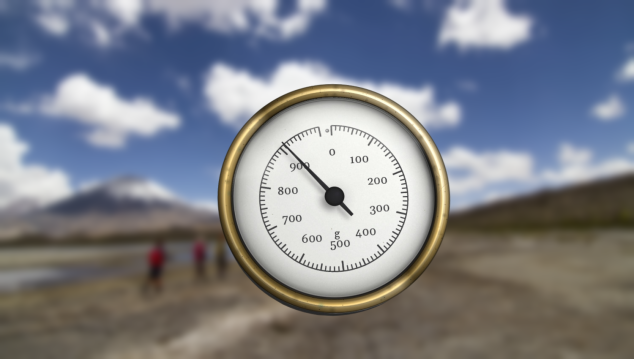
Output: 910,g
